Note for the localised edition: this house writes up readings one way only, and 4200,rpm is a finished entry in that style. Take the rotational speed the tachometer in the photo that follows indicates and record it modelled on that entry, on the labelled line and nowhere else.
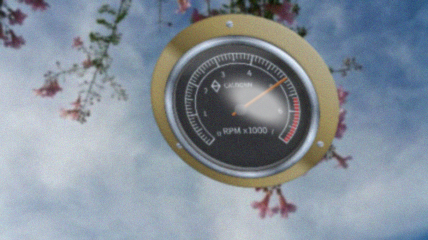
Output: 5000,rpm
